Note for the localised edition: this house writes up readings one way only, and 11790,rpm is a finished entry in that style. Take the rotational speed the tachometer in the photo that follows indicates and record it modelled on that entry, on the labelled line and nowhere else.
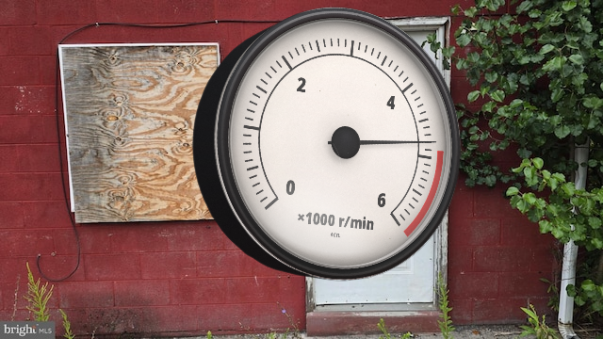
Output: 4800,rpm
